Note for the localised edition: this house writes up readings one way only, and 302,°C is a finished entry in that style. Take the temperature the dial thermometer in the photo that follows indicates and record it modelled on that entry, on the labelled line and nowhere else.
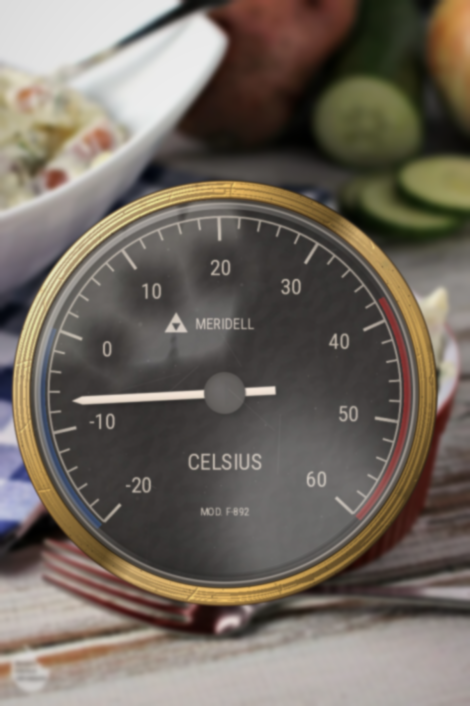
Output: -7,°C
